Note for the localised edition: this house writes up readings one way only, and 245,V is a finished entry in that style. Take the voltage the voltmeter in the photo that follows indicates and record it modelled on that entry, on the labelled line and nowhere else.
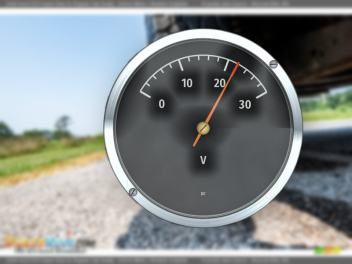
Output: 22,V
